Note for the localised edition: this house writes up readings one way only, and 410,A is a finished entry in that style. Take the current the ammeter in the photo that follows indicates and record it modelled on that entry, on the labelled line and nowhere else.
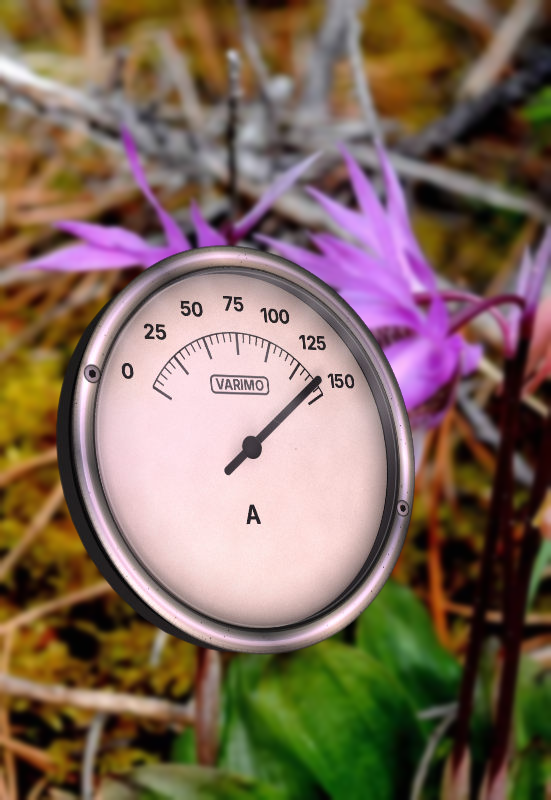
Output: 140,A
